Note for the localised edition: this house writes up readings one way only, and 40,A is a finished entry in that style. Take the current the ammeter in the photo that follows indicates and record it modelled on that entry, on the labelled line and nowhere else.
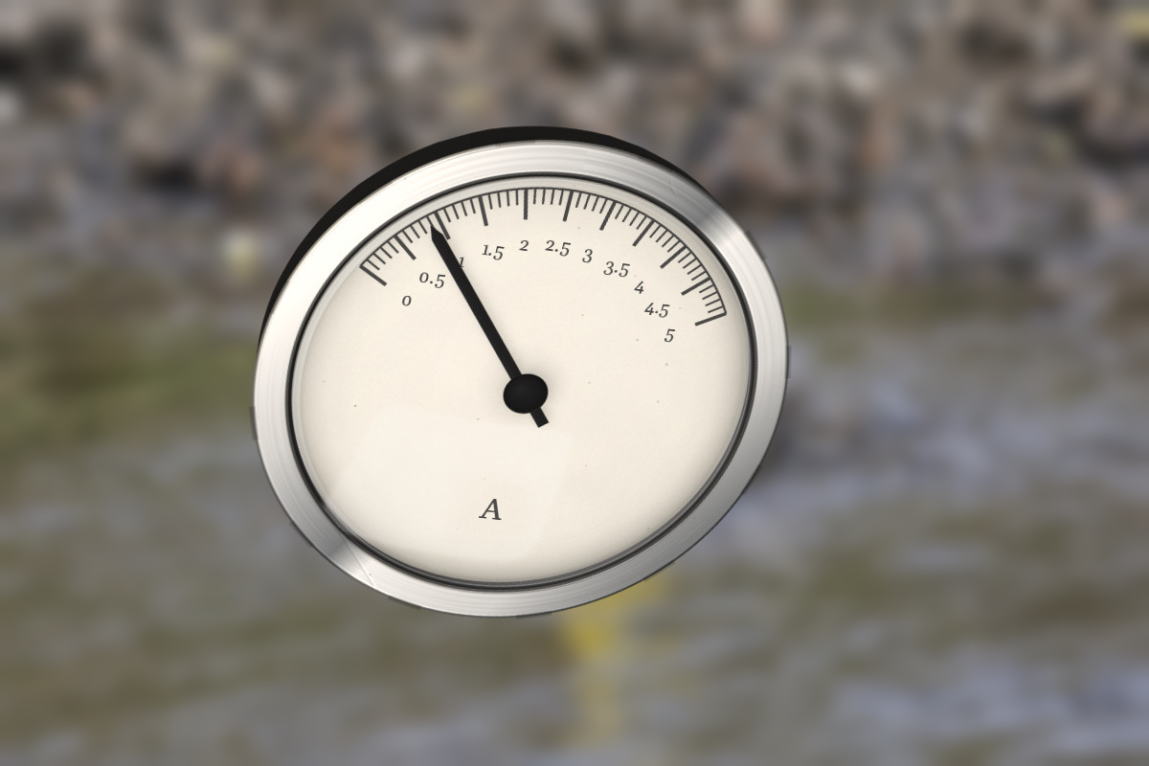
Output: 0.9,A
